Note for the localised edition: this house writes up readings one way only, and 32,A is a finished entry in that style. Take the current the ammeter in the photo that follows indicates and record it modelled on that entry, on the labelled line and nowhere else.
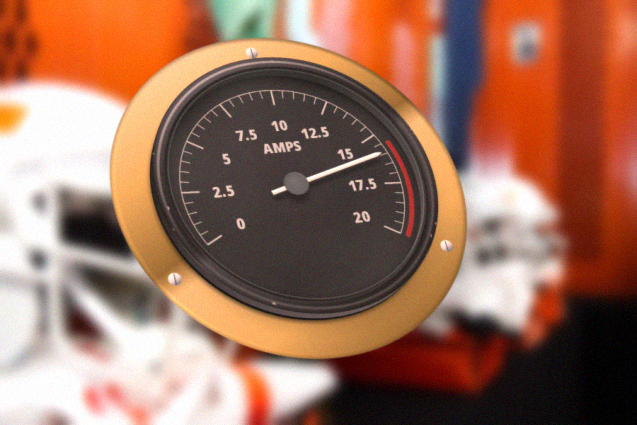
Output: 16,A
